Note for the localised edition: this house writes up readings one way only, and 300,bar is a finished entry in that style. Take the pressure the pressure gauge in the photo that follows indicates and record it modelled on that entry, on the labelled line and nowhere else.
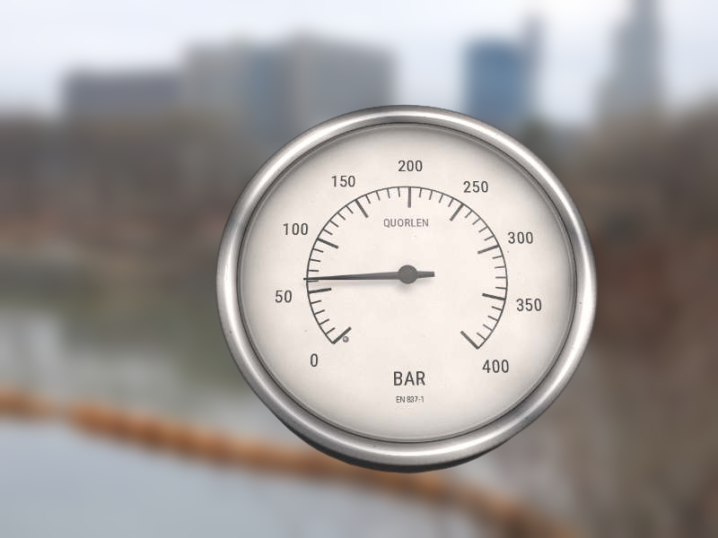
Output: 60,bar
